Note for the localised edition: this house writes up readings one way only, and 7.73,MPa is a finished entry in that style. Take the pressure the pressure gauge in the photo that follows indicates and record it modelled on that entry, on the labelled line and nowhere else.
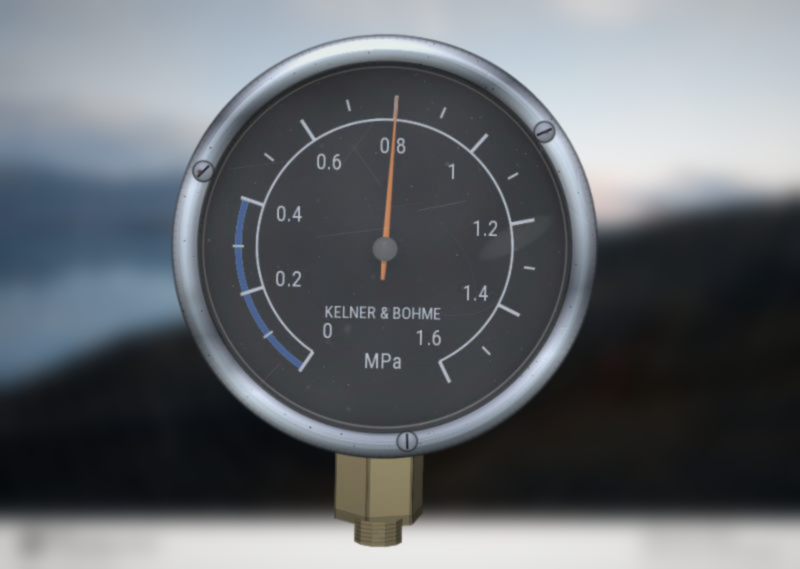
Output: 0.8,MPa
